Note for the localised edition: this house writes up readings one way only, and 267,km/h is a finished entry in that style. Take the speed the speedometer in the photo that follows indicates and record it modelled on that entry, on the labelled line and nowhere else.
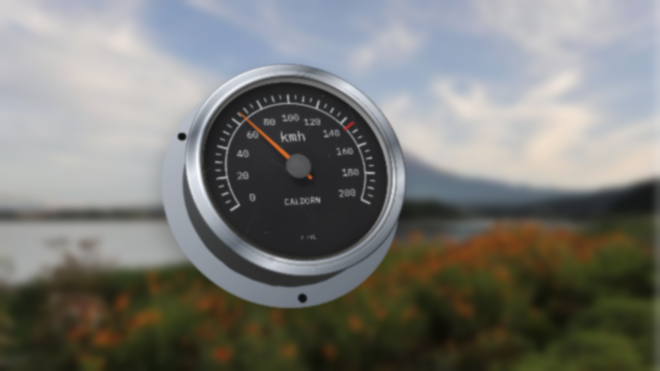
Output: 65,km/h
